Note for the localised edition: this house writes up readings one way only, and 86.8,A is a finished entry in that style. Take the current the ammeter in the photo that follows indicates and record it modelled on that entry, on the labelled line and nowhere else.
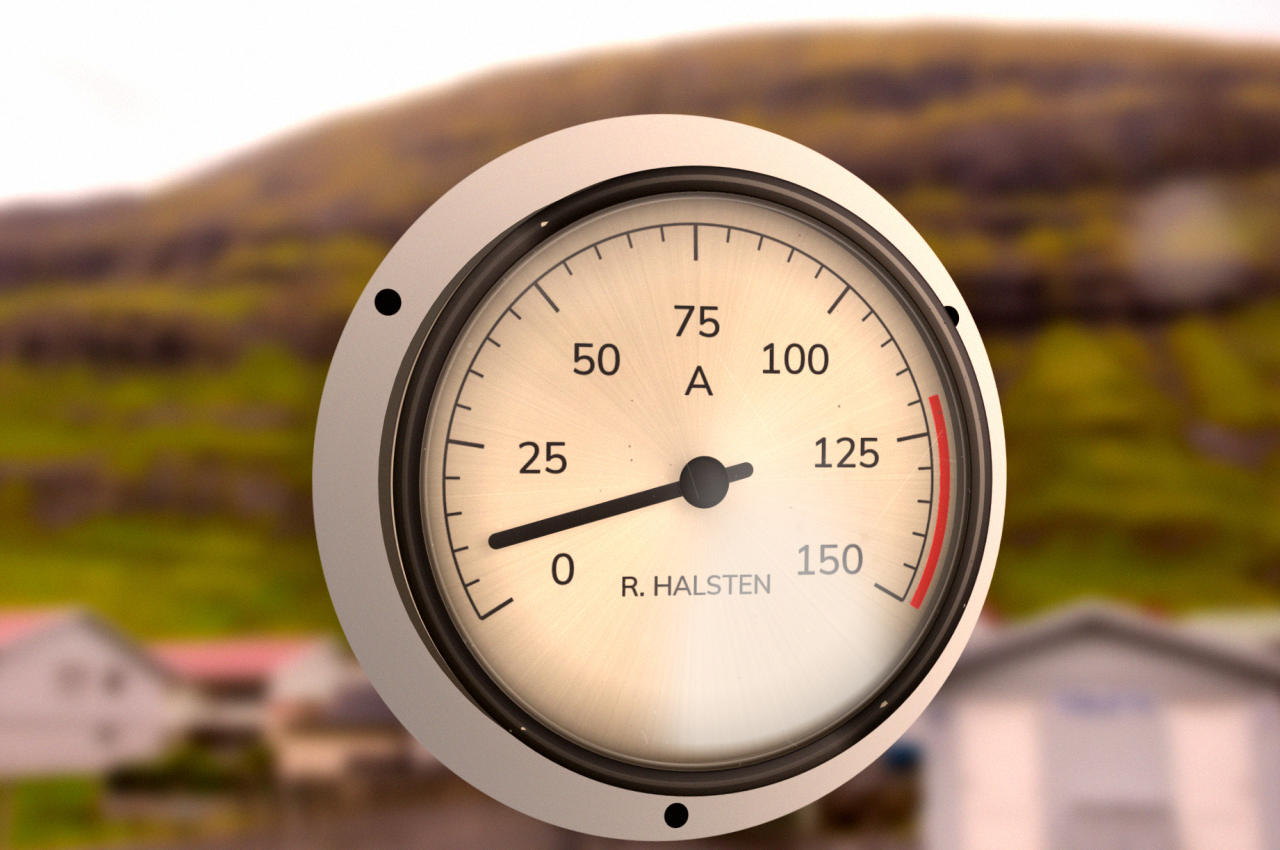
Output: 10,A
